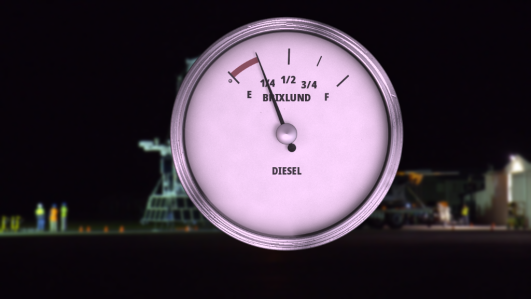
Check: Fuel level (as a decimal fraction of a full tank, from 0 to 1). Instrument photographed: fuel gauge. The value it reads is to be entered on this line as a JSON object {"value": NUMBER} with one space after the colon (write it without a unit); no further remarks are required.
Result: {"value": 0.25}
